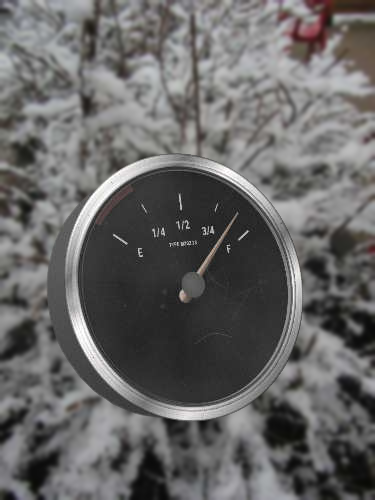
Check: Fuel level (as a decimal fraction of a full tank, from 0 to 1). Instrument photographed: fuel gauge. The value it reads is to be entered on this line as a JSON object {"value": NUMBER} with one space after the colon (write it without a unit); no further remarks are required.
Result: {"value": 0.875}
